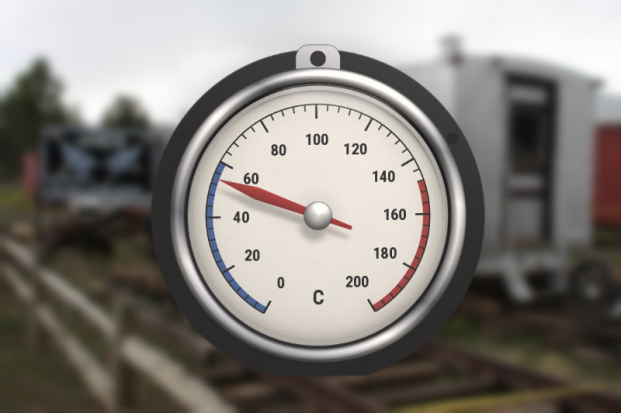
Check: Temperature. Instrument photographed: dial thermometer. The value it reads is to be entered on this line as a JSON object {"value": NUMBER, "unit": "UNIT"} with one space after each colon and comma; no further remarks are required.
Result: {"value": 54, "unit": "°C"}
